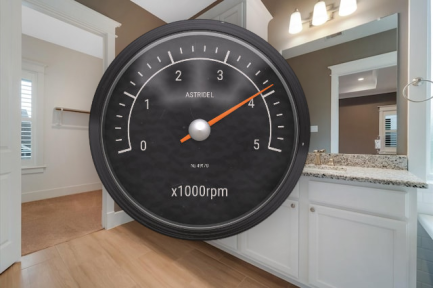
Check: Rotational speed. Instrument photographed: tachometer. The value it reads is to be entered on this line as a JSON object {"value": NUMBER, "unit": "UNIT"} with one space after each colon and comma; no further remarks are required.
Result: {"value": 3900, "unit": "rpm"}
